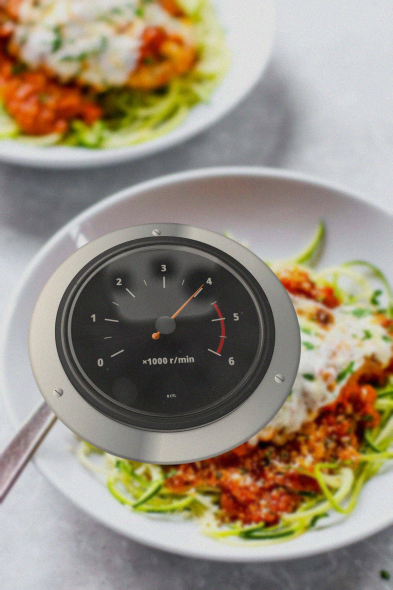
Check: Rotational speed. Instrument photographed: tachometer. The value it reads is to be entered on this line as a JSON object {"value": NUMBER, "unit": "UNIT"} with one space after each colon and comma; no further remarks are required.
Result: {"value": 4000, "unit": "rpm"}
